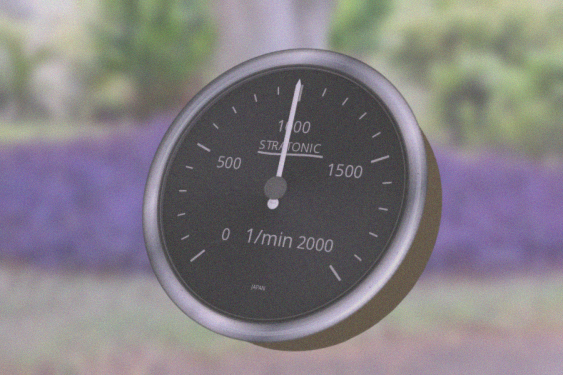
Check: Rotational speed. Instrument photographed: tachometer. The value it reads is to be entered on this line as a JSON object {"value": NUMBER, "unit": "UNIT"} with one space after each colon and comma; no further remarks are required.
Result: {"value": 1000, "unit": "rpm"}
